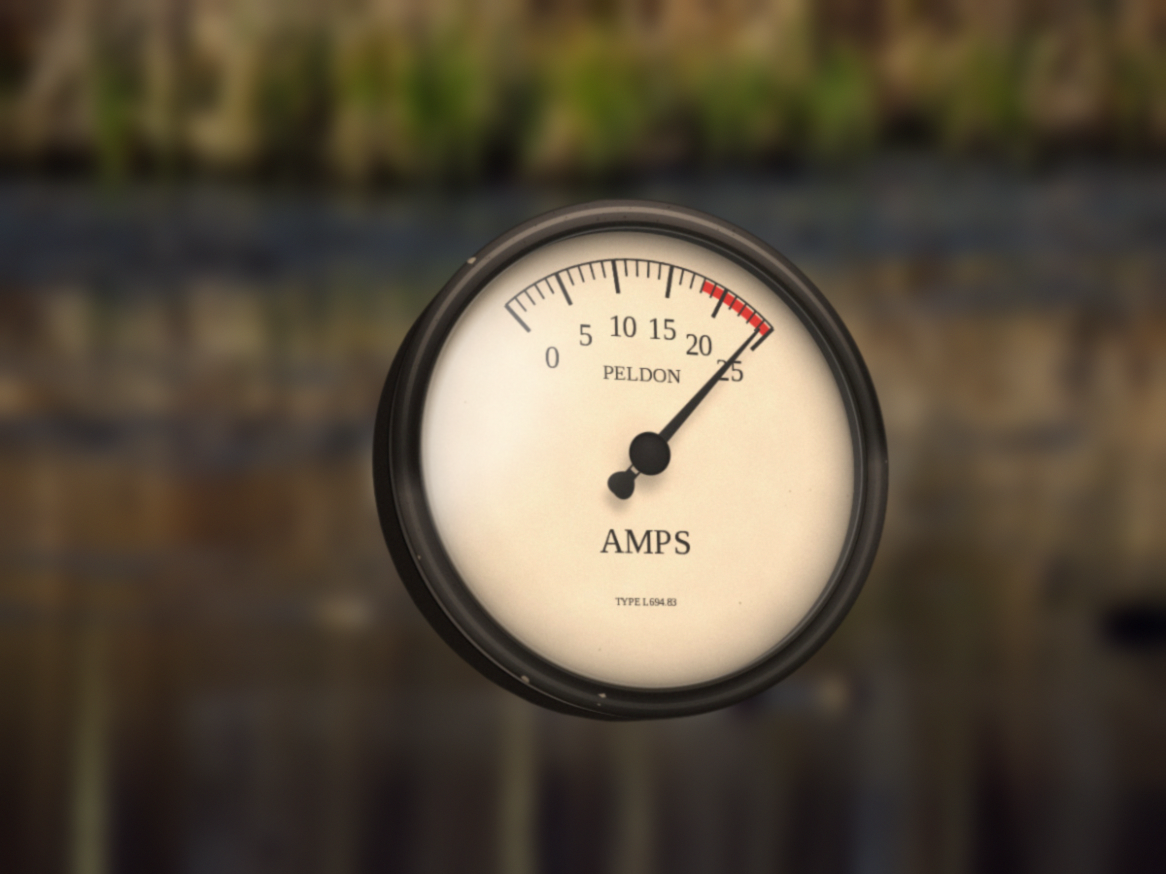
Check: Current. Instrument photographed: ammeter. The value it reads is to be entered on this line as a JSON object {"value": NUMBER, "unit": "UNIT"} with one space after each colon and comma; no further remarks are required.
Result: {"value": 24, "unit": "A"}
